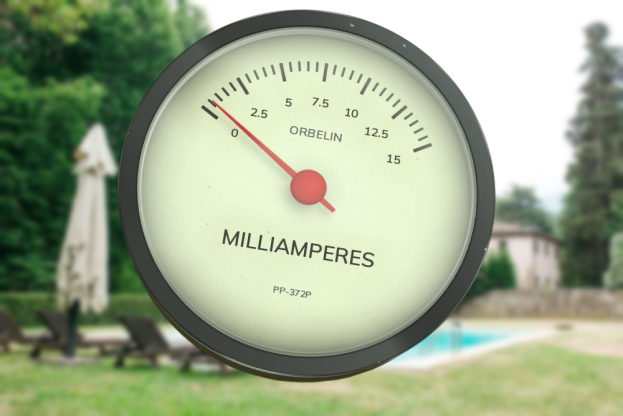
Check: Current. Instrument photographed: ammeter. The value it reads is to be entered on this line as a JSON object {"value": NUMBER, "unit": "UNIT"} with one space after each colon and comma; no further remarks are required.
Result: {"value": 0.5, "unit": "mA"}
